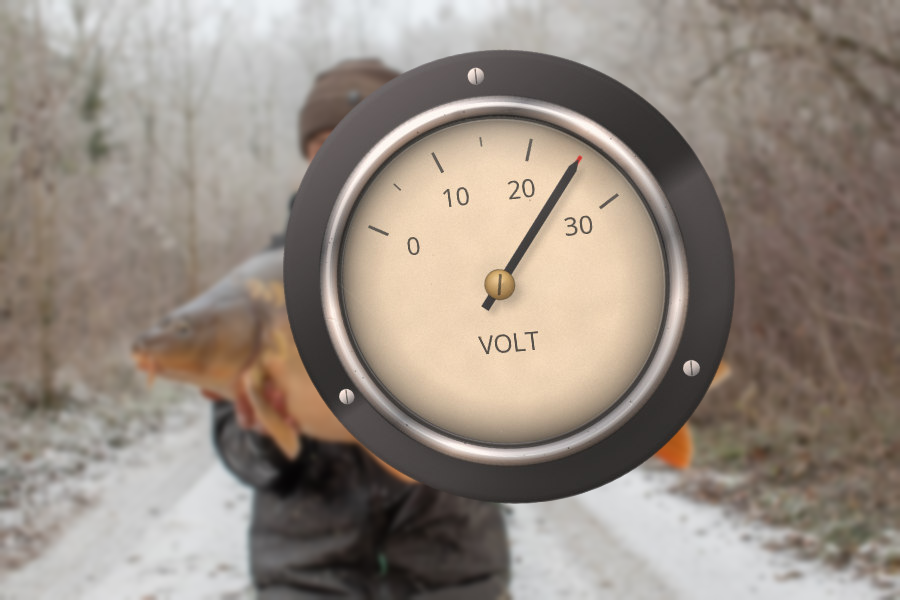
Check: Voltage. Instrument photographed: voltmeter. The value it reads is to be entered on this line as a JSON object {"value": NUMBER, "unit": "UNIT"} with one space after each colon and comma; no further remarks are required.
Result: {"value": 25, "unit": "V"}
